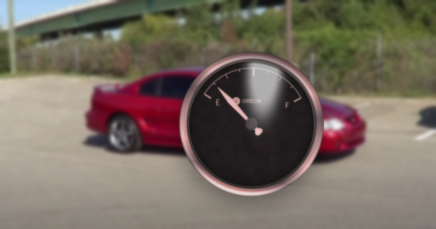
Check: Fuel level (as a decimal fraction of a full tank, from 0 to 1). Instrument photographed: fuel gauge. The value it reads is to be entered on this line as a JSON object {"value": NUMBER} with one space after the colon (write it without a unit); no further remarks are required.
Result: {"value": 0.125}
